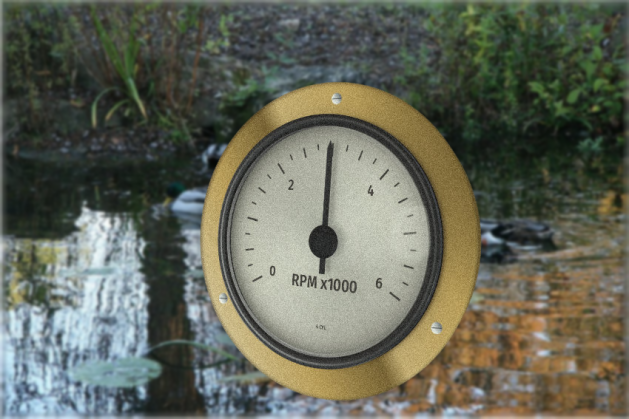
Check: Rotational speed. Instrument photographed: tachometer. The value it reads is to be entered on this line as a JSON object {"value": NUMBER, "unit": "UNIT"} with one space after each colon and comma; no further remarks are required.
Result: {"value": 3000, "unit": "rpm"}
